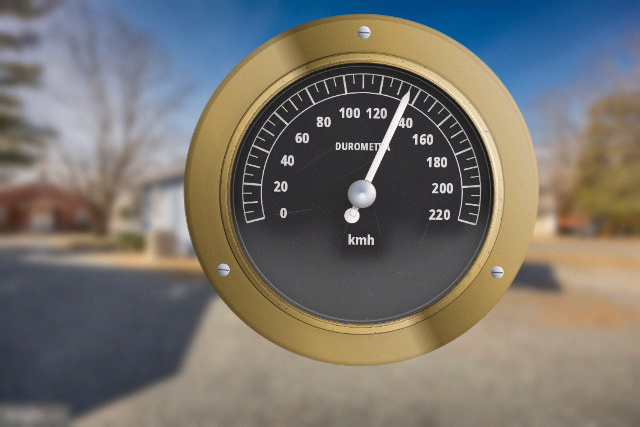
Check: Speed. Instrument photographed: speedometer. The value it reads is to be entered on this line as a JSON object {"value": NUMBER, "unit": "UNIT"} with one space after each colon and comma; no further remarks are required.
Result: {"value": 135, "unit": "km/h"}
